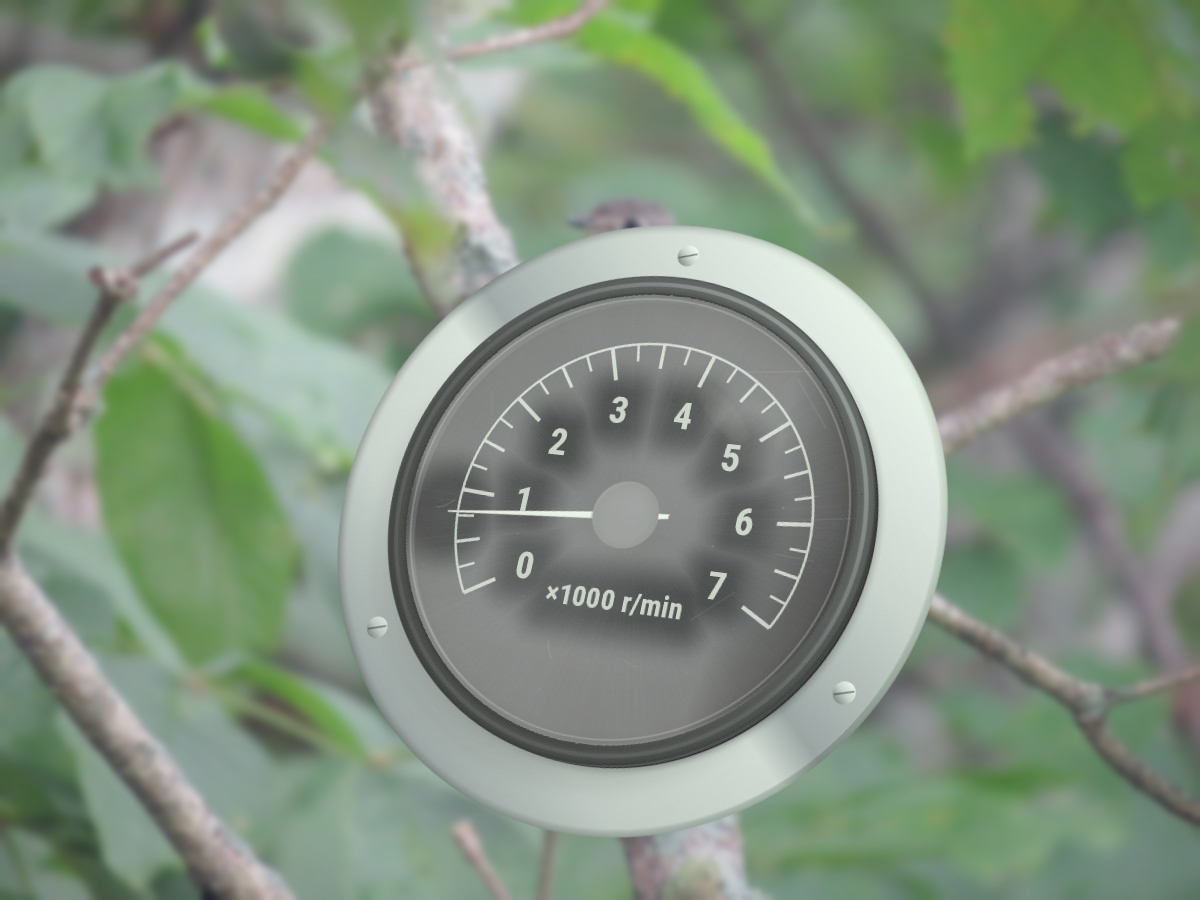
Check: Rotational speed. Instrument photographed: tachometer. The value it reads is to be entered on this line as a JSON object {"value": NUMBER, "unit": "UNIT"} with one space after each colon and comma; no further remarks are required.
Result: {"value": 750, "unit": "rpm"}
